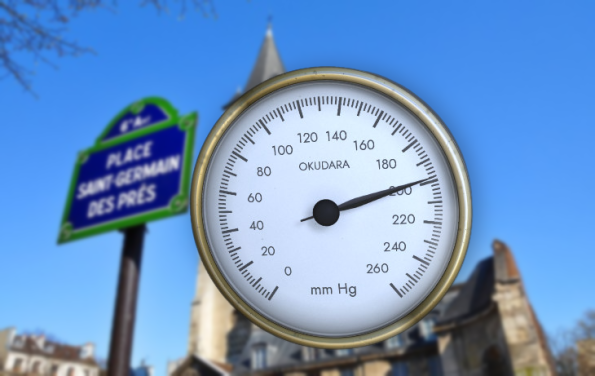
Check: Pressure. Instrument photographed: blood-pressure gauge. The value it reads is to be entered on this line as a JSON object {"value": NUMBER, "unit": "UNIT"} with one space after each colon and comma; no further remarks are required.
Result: {"value": 198, "unit": "mmHg"}
